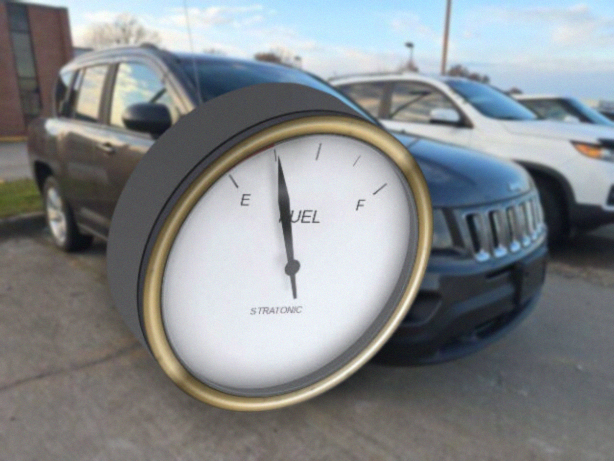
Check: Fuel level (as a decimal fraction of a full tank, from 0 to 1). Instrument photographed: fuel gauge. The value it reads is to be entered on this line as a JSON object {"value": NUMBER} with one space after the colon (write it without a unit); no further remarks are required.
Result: {"value": 0.25}
